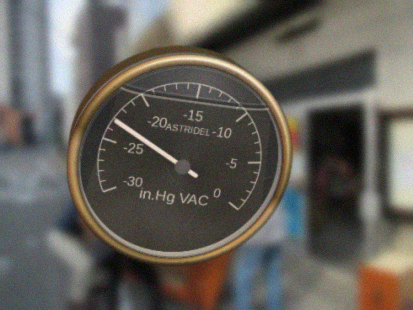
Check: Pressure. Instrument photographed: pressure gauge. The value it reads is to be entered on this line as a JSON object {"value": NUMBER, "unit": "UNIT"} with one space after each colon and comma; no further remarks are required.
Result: {"value": -23, "unit": "inHg"}
